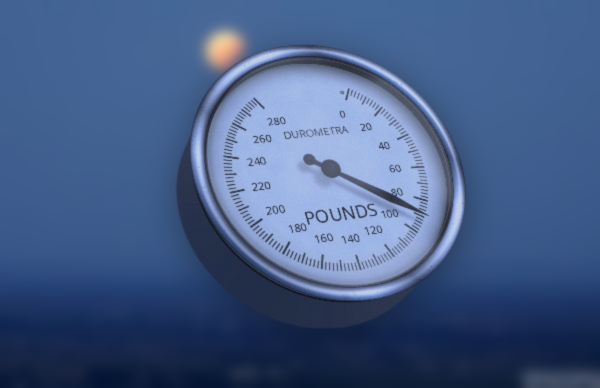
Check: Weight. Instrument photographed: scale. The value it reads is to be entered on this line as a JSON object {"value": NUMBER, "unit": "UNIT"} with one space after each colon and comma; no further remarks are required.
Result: {"value": 90, "unit": "lb"}
